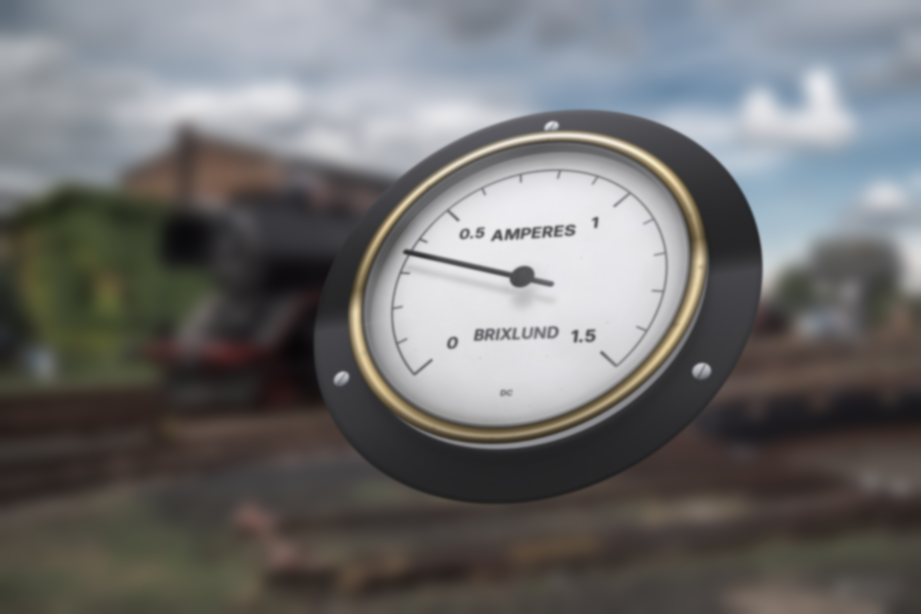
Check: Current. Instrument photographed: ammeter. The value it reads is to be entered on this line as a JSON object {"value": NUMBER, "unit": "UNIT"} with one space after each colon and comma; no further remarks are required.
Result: {"value": 0.35, "unit": "A"}
